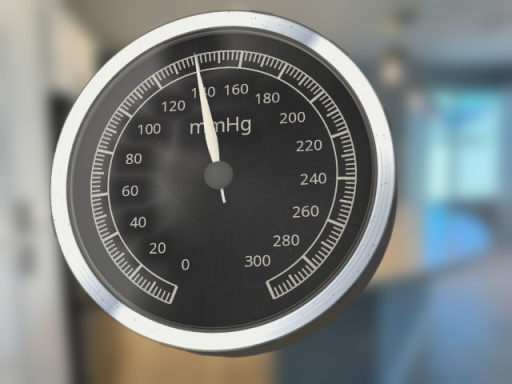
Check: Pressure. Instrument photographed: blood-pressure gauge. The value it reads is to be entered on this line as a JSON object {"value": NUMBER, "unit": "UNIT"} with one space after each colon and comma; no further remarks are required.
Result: {"value": 140, "unit": "mmHg"}
